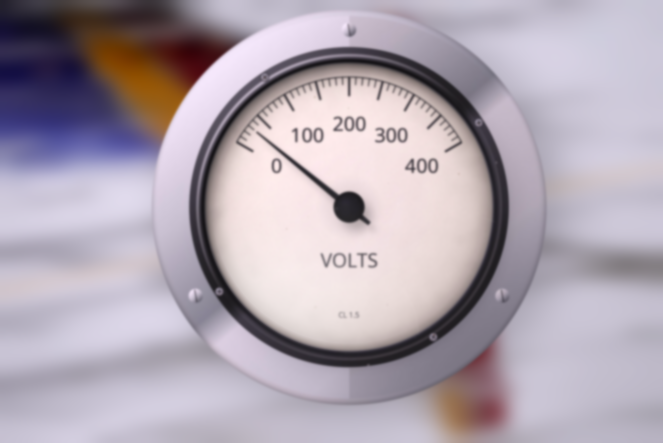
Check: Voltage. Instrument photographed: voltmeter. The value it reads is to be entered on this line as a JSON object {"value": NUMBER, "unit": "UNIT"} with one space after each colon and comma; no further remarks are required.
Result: {"value": 30, "unit": "V"}
